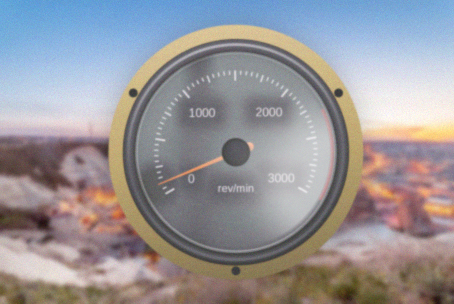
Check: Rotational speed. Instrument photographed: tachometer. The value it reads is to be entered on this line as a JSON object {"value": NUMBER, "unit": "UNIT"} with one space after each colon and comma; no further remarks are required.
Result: {"value": 100, "unit": "rpm"}
